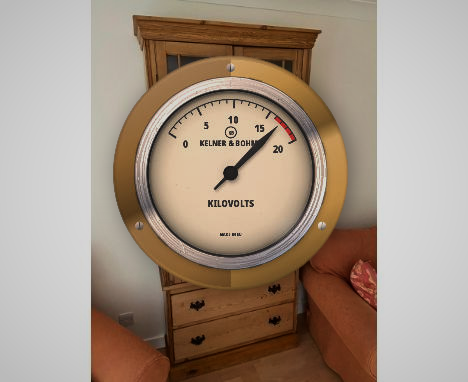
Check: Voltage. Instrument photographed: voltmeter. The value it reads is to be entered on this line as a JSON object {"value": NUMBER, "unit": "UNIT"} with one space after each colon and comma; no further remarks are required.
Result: {"value": 17, "unit": "kV"}
